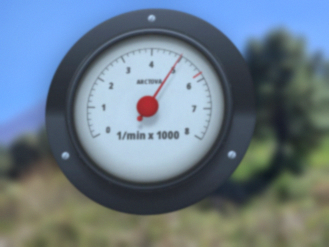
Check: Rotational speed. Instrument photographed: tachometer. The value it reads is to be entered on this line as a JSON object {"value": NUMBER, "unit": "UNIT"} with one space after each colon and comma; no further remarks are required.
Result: {"value": 5000, "unit": "rpm"}
